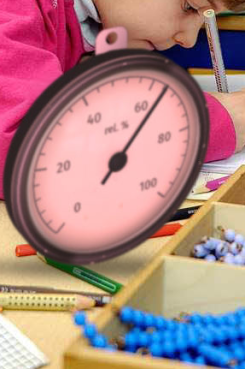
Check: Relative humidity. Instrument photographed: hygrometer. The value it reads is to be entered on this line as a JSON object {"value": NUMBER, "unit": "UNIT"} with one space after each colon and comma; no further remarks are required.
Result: {"value": 64, "unit": "%"}
